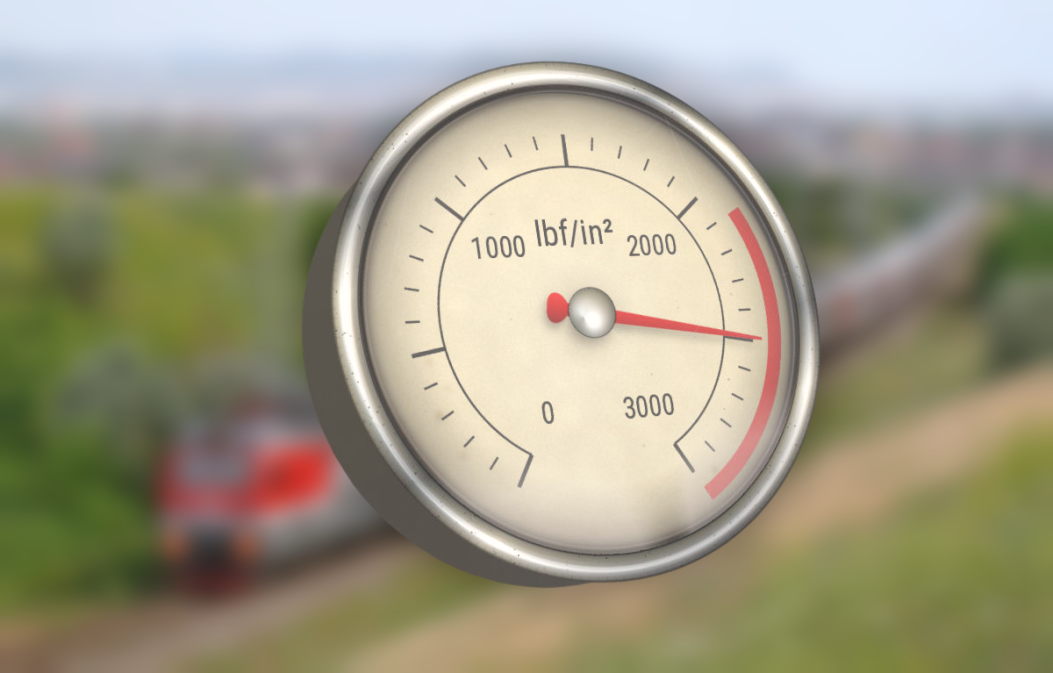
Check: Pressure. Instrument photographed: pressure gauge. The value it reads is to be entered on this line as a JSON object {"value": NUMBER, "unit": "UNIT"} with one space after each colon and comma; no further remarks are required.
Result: {"value": 2500, "unit": "psi"}
